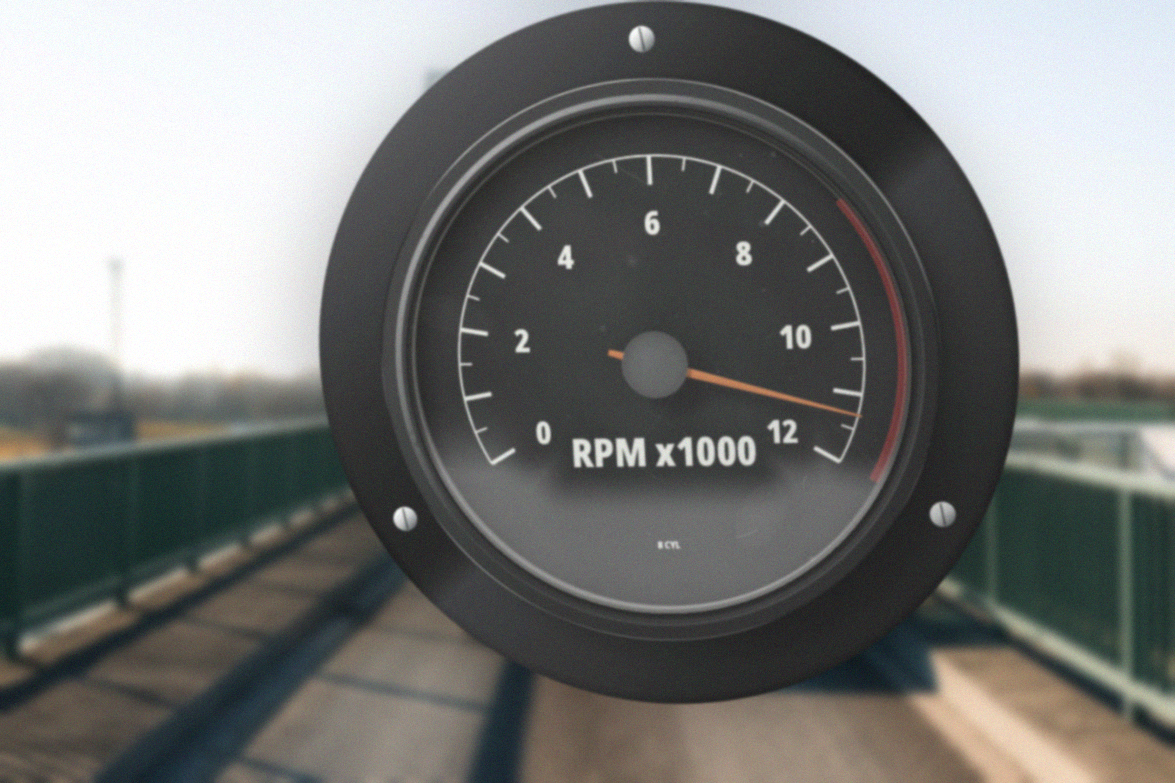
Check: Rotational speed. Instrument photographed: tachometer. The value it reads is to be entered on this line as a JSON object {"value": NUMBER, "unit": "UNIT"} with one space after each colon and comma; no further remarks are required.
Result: {"value": 11250, "unit": "rpm"}
